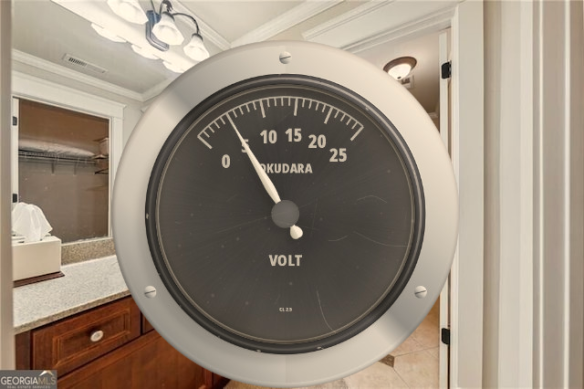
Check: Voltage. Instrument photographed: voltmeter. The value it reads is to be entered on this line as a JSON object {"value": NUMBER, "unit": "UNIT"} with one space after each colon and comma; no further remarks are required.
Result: {"value": 5, "unit": "V"}
